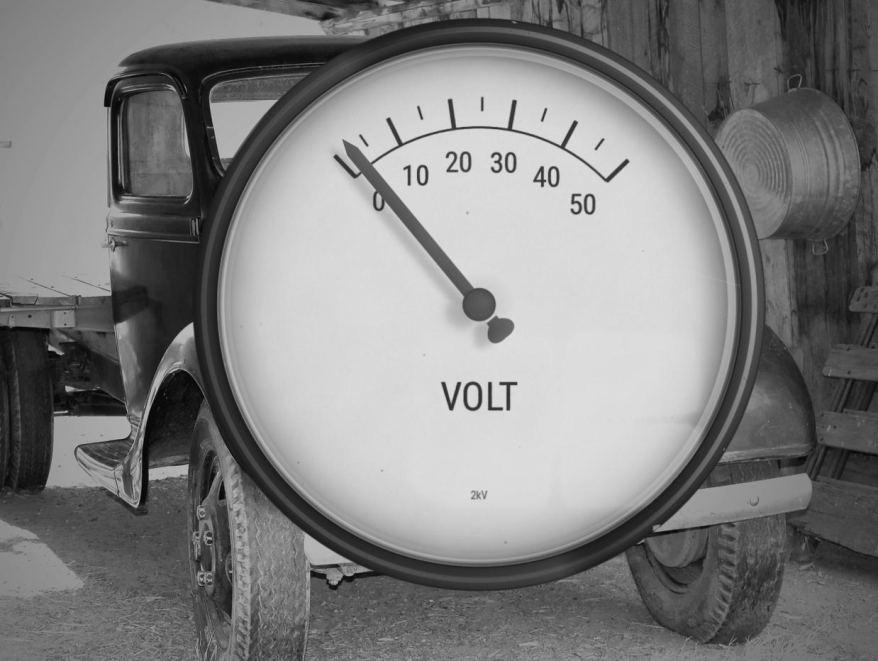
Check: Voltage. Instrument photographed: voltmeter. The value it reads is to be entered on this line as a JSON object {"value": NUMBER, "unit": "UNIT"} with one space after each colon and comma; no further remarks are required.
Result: {"value": 2.5, "unit": "V"}
